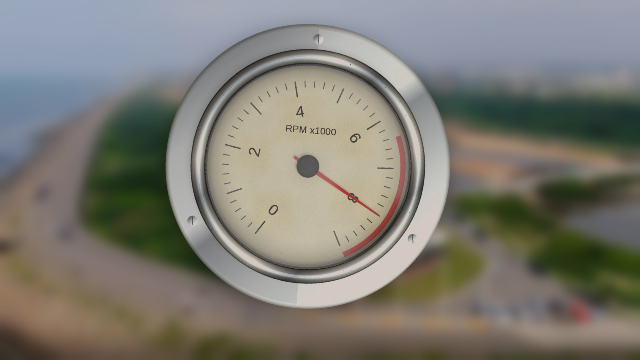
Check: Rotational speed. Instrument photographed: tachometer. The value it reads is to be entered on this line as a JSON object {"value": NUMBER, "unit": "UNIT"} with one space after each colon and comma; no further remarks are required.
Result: {"value": 8000, "unit": "rpm"}
